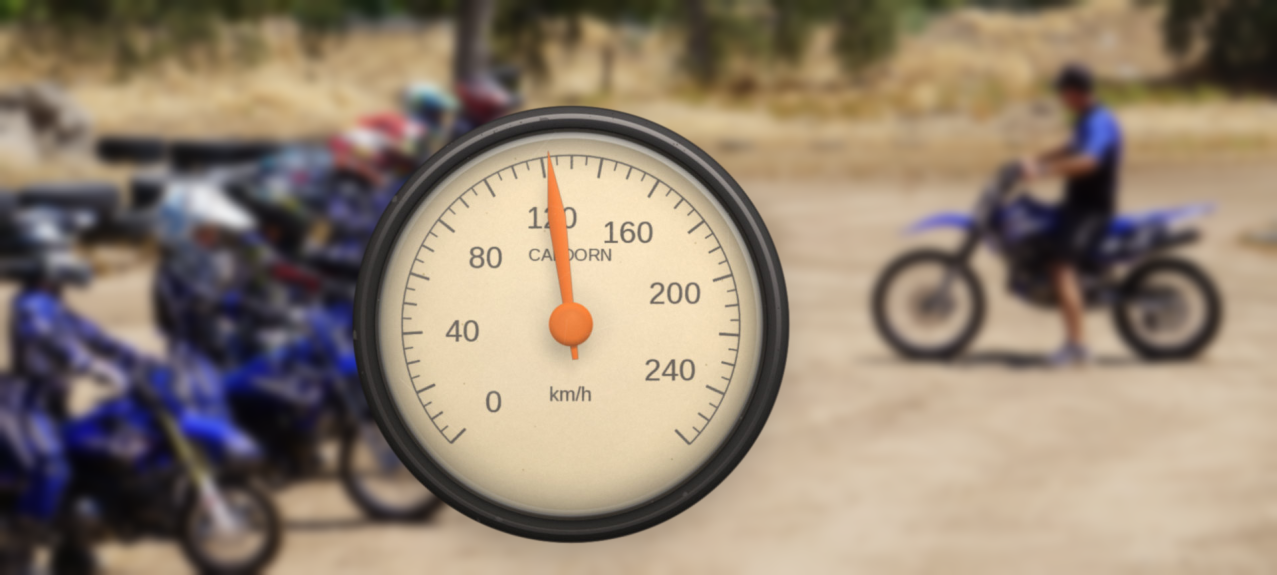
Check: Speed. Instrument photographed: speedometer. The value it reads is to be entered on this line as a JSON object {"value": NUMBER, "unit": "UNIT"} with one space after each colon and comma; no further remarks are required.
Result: {"value": 122.5, "unit": "km/h"}
